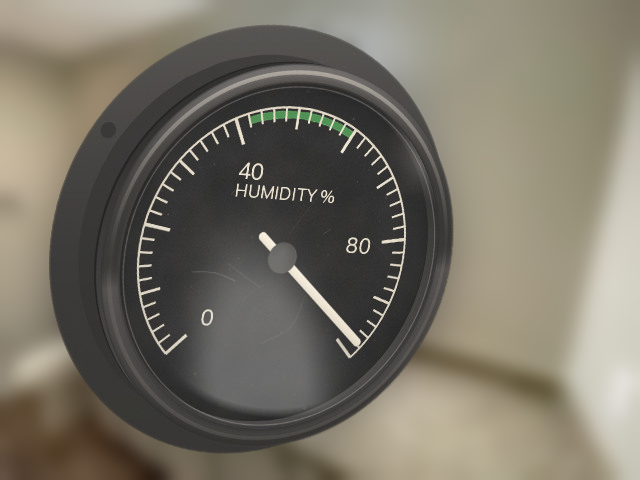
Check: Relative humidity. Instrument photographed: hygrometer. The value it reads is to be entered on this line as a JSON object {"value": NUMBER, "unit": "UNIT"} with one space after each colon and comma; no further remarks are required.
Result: {"value": 98, "unit": "%"}
